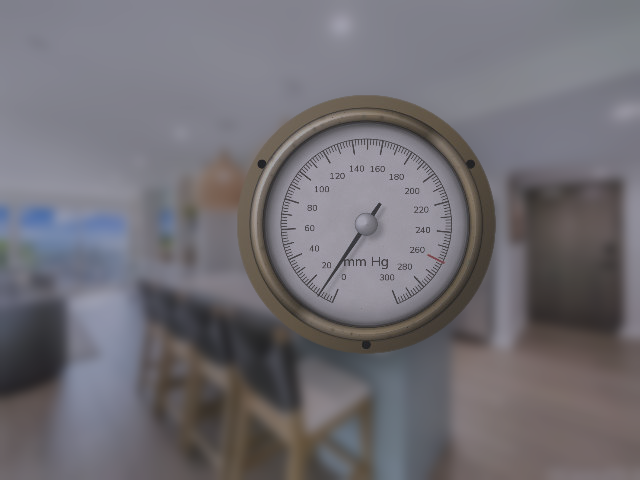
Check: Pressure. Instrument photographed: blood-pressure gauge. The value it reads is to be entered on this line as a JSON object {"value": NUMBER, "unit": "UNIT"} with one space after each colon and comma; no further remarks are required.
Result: {"value": 10, "unit": "mmHg"}
